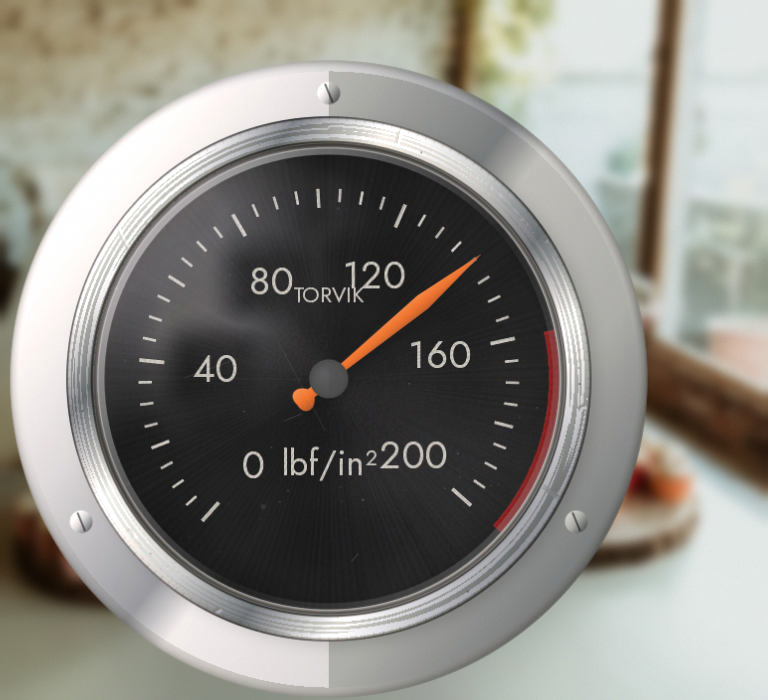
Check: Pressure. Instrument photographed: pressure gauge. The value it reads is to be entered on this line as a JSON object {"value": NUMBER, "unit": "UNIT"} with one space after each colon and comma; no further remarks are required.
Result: {"value": 140, "unit": "psi"}
